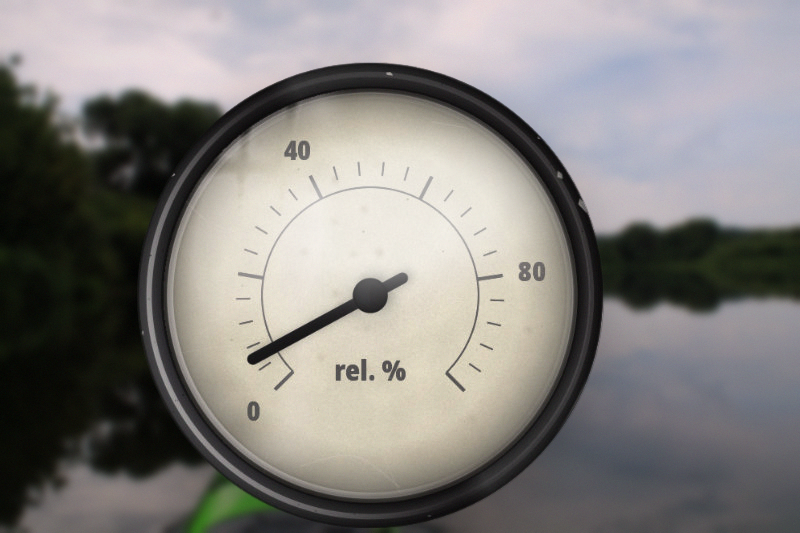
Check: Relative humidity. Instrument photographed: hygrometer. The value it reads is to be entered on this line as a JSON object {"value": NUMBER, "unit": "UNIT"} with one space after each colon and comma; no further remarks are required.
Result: {"value": 6, "unit": "%"}
